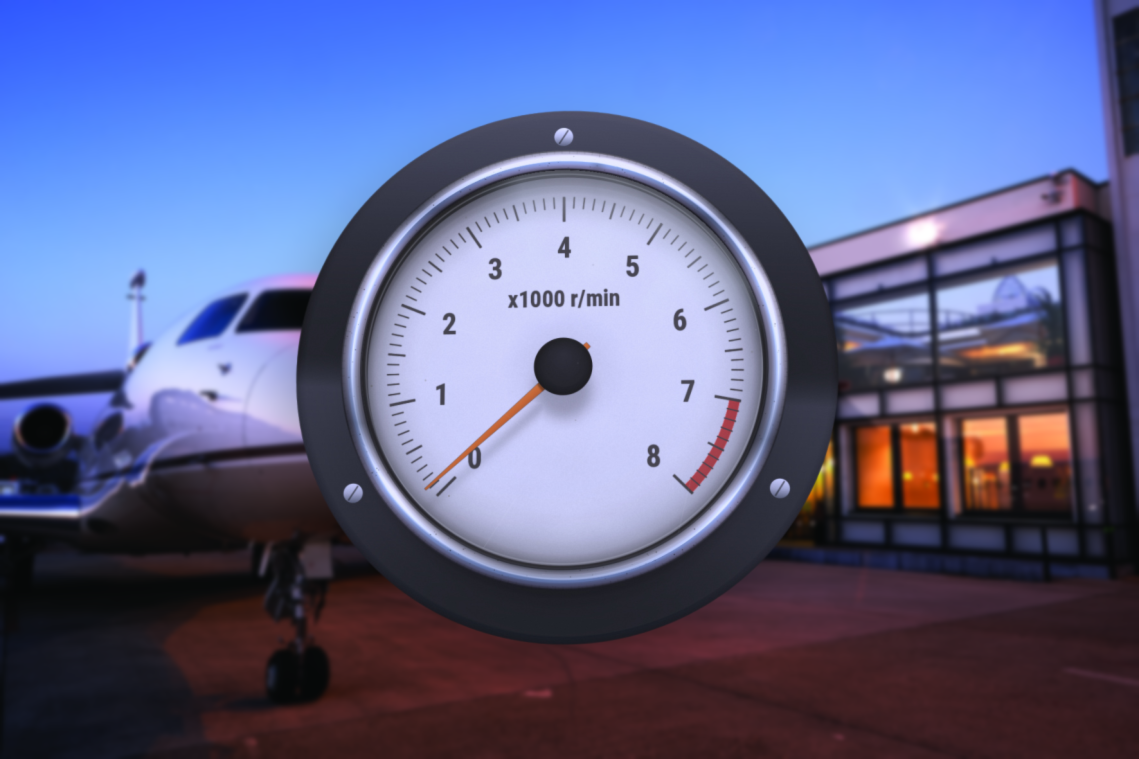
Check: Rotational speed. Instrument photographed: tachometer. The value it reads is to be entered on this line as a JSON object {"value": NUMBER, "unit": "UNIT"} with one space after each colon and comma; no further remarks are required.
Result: {"value": 100, "unit": "rpm"}
